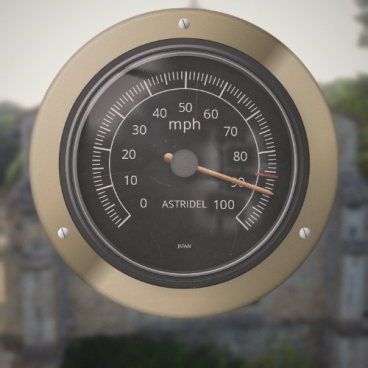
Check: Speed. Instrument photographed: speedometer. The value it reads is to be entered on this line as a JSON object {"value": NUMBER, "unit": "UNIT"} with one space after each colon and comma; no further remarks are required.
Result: {"value": 90, "unit": "mph"}
